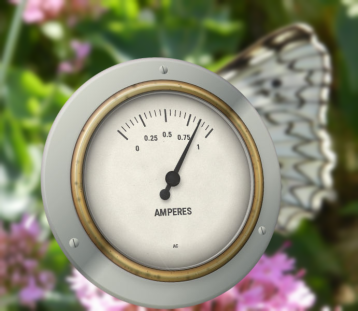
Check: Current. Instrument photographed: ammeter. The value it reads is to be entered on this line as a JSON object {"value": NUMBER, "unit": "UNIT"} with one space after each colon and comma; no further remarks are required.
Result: {"value": 0.85, "unit": "A"}
